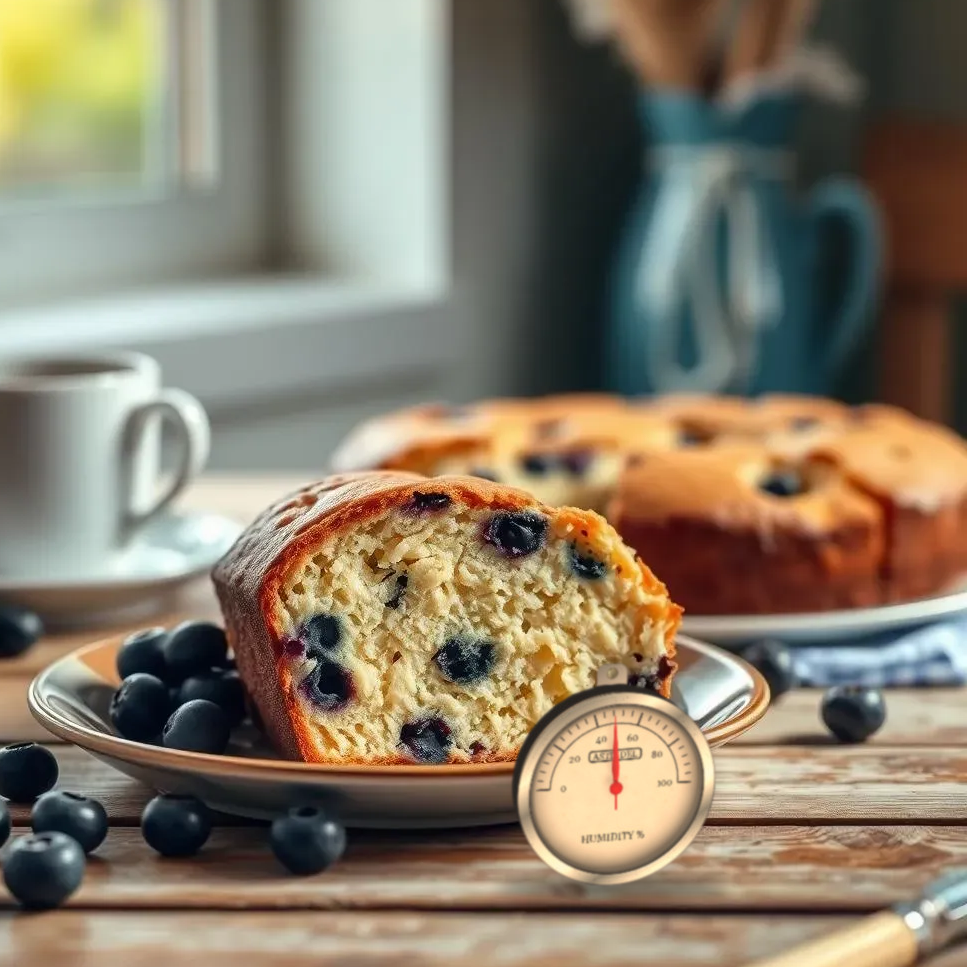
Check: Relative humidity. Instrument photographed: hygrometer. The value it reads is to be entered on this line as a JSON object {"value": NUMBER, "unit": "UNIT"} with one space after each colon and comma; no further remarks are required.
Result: {"value": 48, "unit": "%"}
